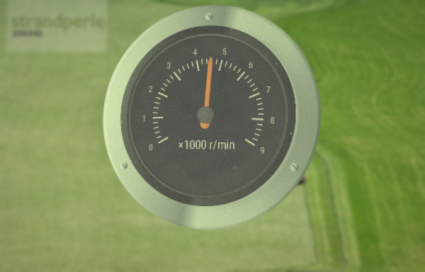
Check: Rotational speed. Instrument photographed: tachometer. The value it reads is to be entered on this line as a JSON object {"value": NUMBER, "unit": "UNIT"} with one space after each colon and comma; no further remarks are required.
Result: {"value": 4600, "unit": "rpm"}
